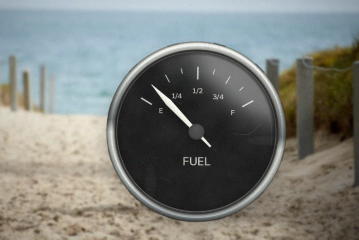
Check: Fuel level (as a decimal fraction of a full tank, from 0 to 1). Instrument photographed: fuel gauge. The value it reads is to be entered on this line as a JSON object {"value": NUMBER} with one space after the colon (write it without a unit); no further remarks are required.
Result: {"value": 0.125}
